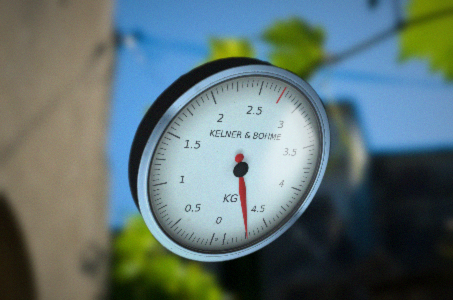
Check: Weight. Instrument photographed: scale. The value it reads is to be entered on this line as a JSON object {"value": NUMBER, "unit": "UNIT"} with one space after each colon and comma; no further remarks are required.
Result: {"value": 4.75, "unit": "kg"}
